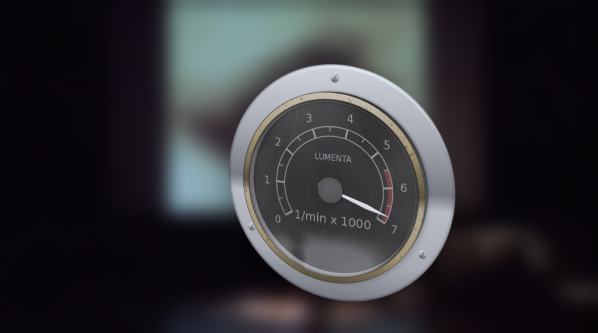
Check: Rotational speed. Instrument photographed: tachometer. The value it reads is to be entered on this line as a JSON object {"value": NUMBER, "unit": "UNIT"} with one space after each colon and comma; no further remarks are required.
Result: {"value": 6750, "unit": "rpm"}
